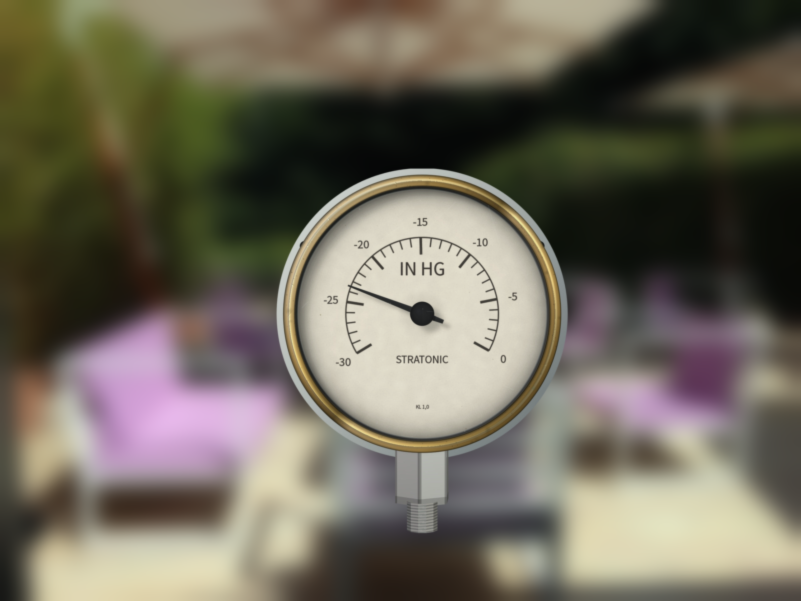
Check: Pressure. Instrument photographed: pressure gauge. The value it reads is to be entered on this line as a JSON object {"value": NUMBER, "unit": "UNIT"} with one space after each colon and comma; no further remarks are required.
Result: {"value": -23.5, "unit": "inHg"}
